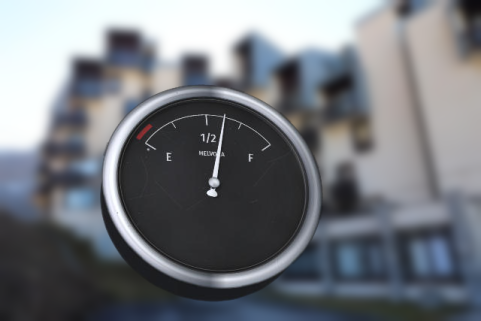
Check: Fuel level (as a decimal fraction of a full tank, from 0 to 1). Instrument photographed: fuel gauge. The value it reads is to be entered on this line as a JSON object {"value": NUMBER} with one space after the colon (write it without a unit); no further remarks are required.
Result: {"value": 0.625}
